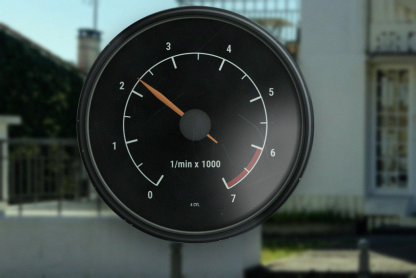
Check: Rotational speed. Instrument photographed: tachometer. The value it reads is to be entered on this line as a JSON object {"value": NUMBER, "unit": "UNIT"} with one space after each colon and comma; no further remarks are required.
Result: {"value": 2250, "unit": "rpm"}
